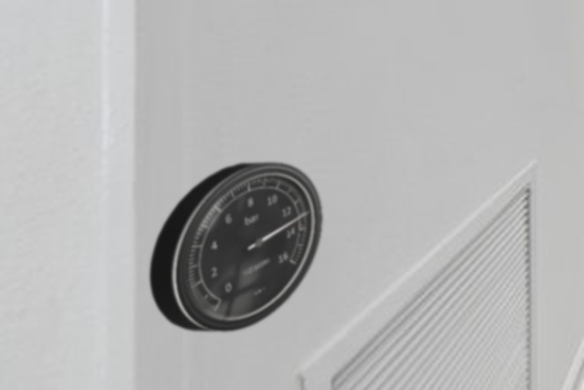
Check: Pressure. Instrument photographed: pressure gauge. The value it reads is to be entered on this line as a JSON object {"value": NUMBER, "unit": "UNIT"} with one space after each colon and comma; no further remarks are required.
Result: {"value": 13, "unit": "bar"}
